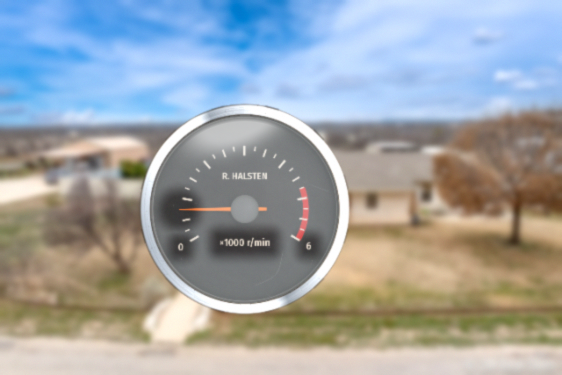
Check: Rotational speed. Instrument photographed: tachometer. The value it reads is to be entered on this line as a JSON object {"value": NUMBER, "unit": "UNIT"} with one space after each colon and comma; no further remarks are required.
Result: {"value": 750, "unit": "rpm"}
